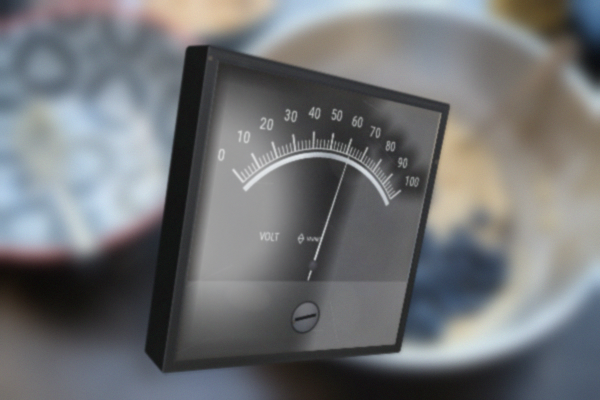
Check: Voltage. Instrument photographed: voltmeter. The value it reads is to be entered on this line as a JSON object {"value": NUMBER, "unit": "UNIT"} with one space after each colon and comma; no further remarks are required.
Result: {"value": 60, "unit": "V"}
